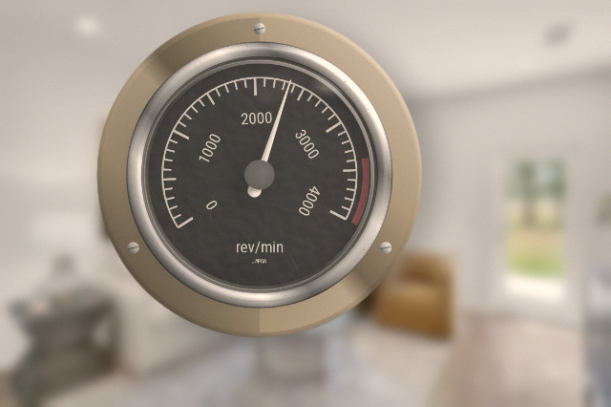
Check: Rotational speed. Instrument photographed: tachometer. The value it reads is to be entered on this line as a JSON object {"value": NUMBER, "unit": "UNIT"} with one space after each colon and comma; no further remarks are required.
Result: {"value": 2350, "unit": "rpm"}
